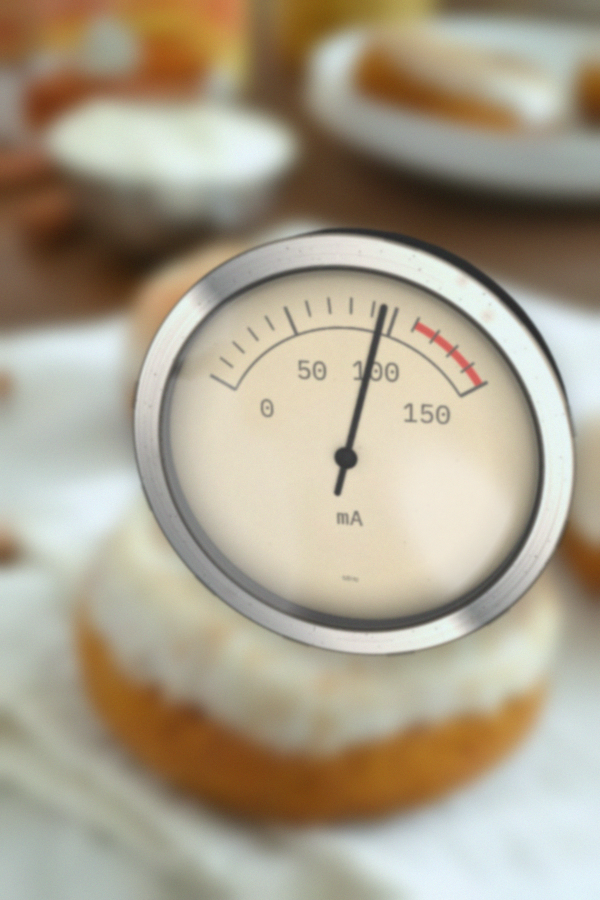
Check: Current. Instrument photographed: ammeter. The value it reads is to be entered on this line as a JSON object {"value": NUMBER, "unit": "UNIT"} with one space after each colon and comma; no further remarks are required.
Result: {"value": 95, "unit": "mA"}
